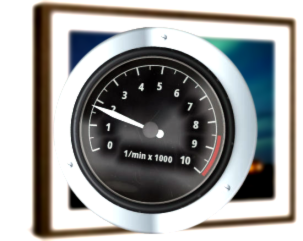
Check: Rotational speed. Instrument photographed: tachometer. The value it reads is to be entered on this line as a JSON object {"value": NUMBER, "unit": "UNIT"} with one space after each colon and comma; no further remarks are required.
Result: {"value": 1750, "unit": "rpm"}
